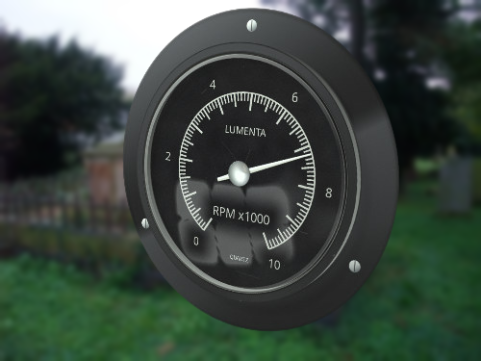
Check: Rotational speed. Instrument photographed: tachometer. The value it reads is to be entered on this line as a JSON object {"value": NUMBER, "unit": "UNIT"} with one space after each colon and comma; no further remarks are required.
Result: {"value": 7200, "unit": "rpm"}
